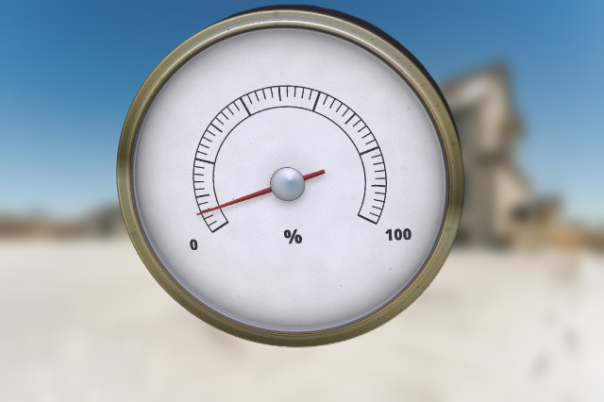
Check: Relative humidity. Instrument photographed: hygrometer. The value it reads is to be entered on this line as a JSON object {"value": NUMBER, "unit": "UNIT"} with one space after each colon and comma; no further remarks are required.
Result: {"value": 6, "unit": "%"}
